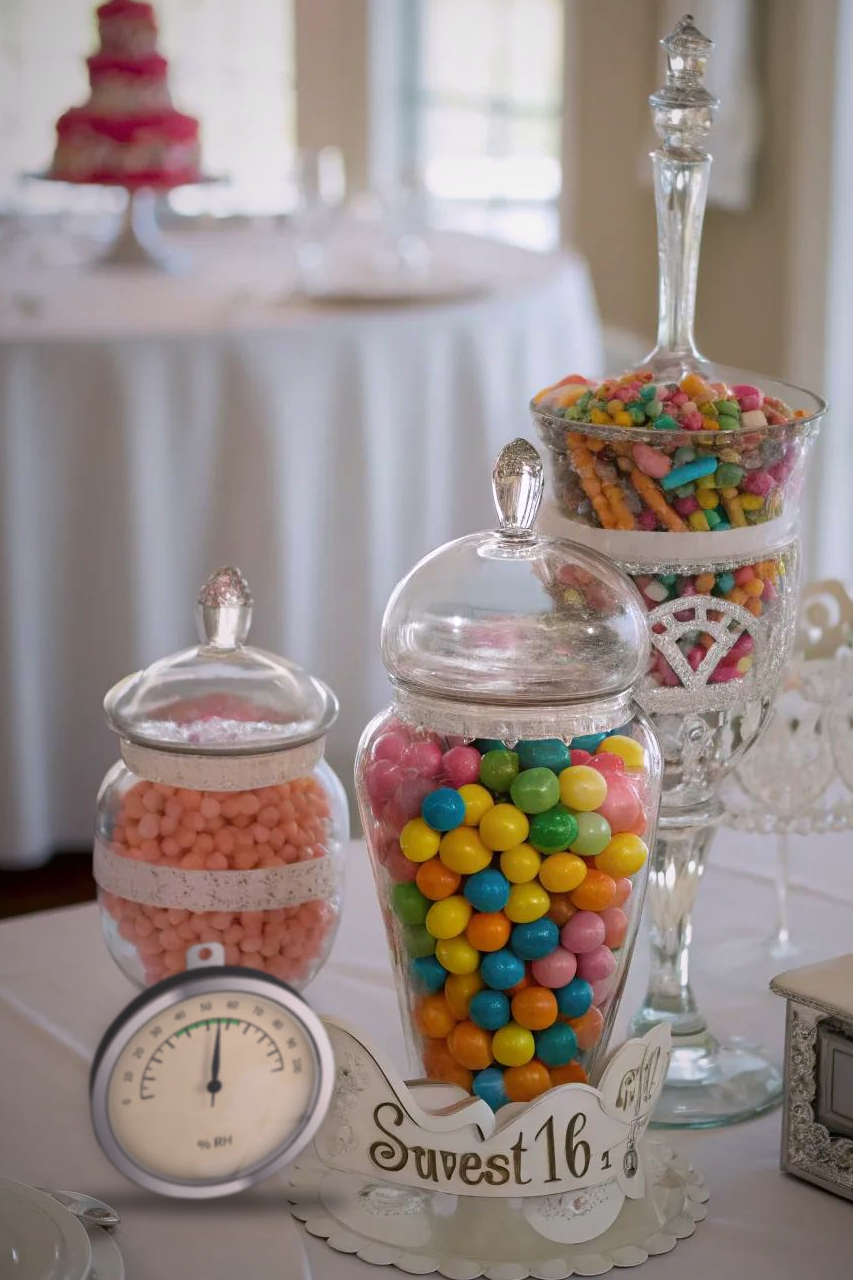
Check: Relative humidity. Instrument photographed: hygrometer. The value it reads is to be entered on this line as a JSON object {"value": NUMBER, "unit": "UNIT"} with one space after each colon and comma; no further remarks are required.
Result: {"value": 55, "unit": "%"}
